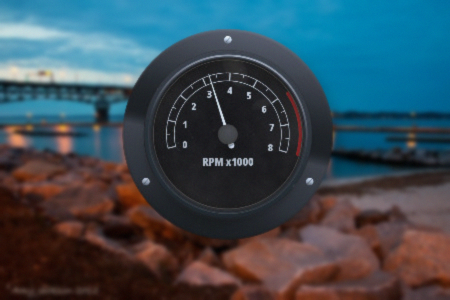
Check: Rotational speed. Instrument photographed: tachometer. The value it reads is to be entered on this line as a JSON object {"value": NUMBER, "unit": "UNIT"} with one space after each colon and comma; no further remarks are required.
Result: {"value": 3250, "unit": "rpm"}
